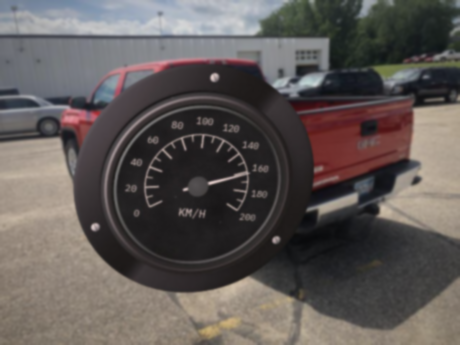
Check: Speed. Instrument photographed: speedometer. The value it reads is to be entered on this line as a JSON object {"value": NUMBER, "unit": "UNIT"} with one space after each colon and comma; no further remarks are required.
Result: {"value": 160, "unit": "km/h"}
